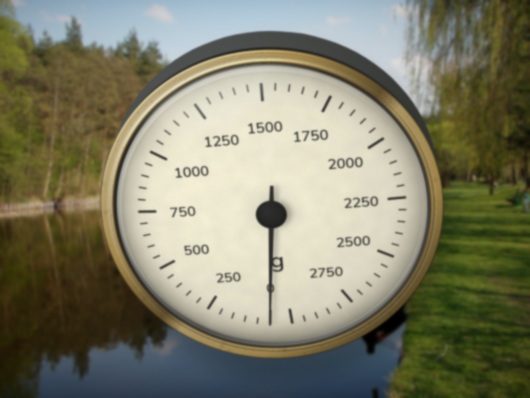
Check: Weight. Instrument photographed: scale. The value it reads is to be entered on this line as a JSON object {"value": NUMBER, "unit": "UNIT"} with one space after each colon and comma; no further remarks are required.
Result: {"value": 0, "unit": "g"}
